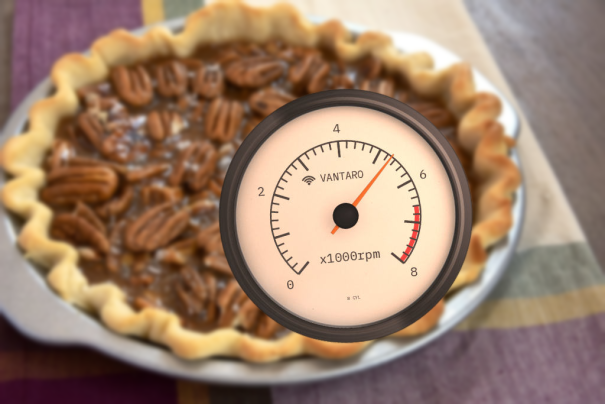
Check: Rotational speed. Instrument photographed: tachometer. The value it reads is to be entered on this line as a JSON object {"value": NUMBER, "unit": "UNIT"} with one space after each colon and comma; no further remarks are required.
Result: {"value": 5300, "unit": "rpm"}
